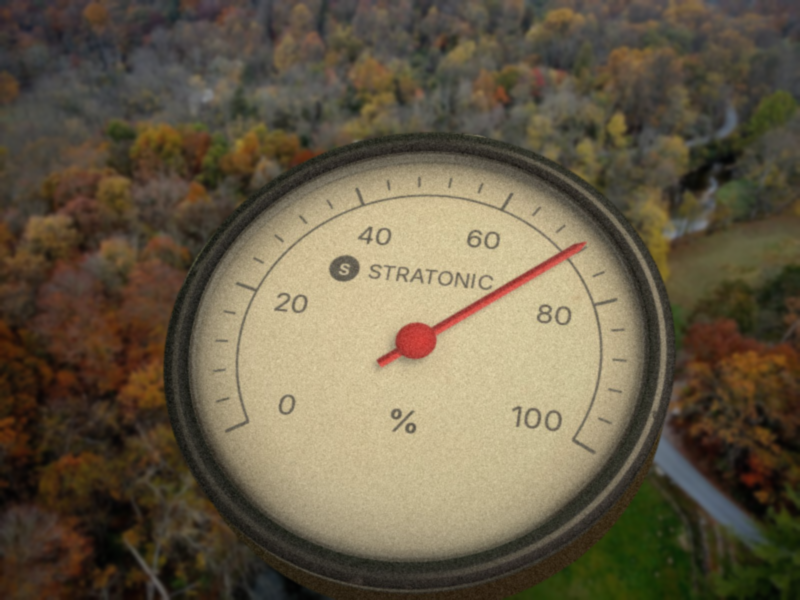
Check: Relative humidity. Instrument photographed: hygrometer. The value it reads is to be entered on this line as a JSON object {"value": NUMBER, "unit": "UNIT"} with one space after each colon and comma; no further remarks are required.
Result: {"value": 72, "unit": "%"}
